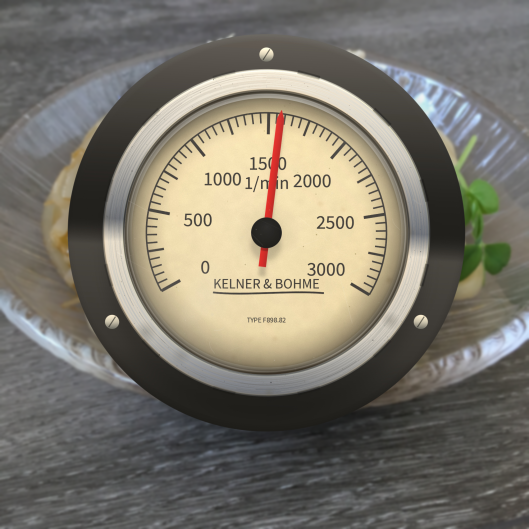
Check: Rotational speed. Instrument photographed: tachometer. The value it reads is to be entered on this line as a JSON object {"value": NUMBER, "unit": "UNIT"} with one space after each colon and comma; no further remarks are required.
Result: {"value": 1575, "unit": "rpm"}
